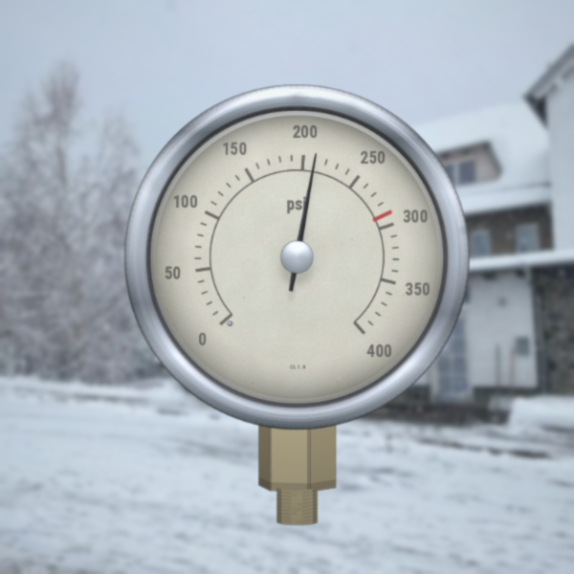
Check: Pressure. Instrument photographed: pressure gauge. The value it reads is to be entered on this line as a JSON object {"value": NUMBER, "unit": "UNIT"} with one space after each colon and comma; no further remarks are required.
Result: {"value": 210, "unit": "psi"}
